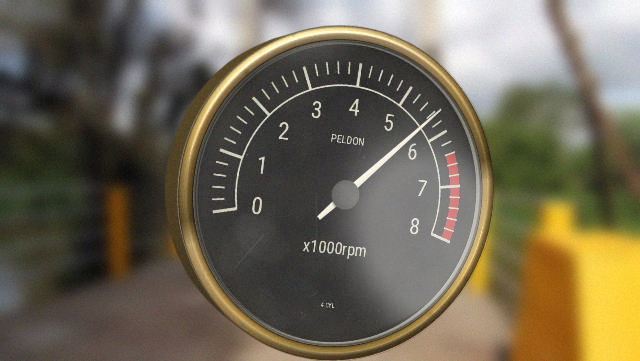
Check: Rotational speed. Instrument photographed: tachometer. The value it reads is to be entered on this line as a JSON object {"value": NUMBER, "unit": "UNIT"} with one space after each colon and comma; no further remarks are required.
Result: {"value": 5600, "unit": "rpm"}
